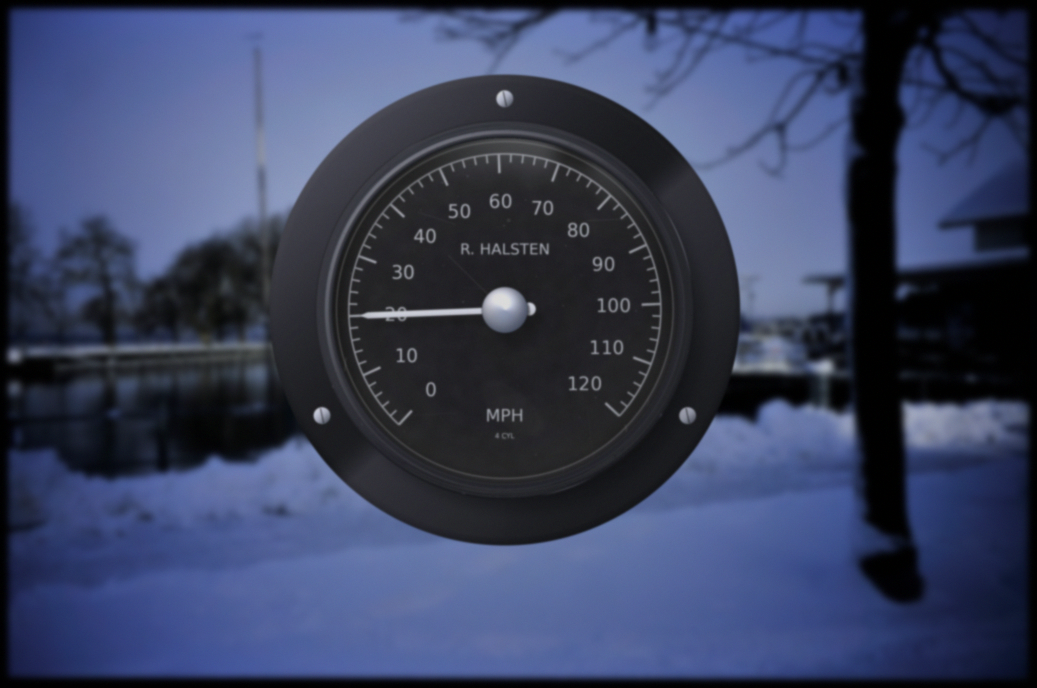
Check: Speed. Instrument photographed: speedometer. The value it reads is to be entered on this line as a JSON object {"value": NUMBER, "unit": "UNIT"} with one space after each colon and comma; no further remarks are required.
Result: {"value": 20, "unit": "mph"}
